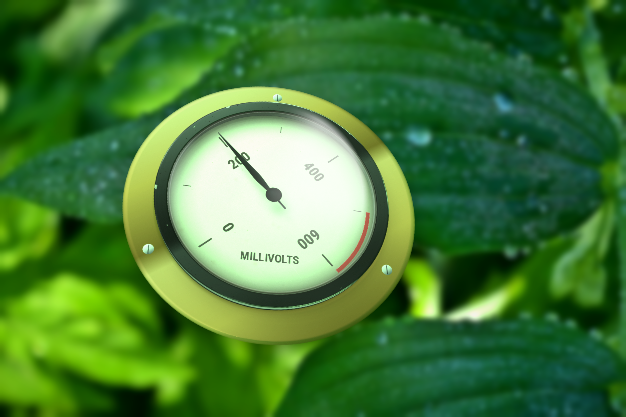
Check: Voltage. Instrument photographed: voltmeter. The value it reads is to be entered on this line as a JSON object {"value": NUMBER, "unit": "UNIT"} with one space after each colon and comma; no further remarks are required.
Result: {"value": 200, "unit": "mV"}
